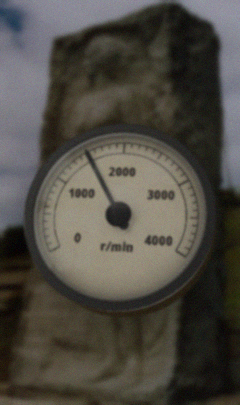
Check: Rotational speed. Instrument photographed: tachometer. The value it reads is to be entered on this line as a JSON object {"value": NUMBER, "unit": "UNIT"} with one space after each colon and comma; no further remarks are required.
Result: {"value": 1500, "unit": "rpm"}
